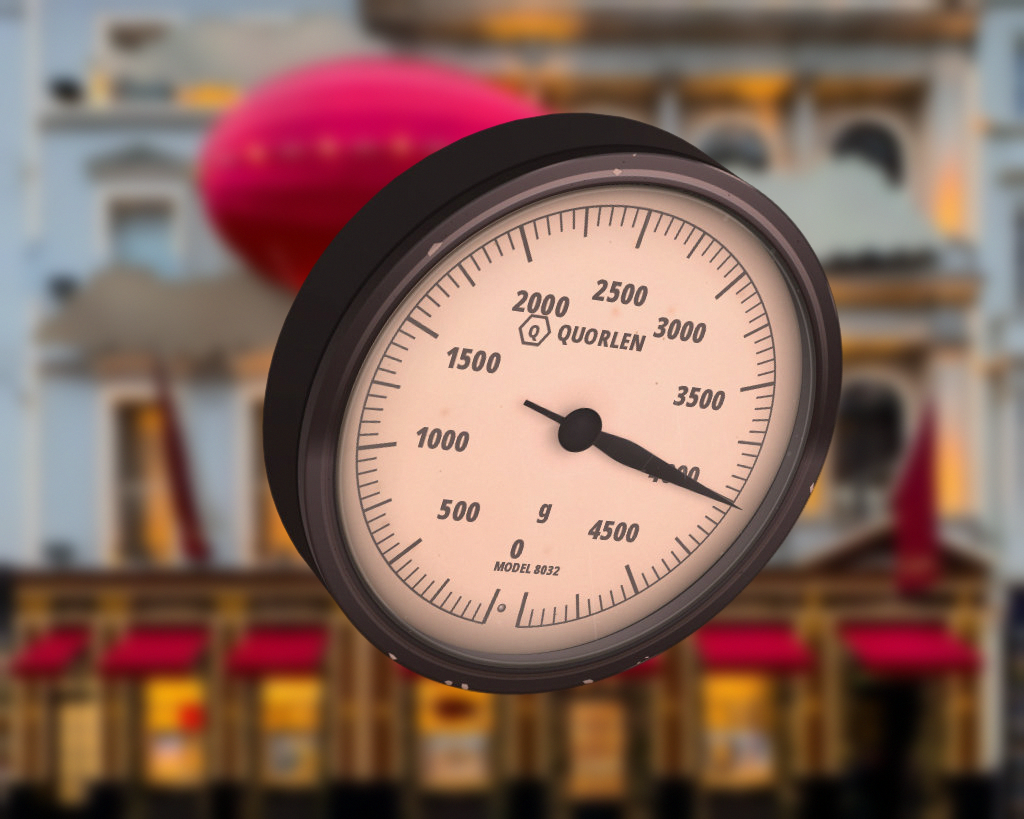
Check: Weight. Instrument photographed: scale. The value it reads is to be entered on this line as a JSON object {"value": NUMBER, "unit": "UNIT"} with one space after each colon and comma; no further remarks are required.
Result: {"value": 4000, "unit": "g"}
